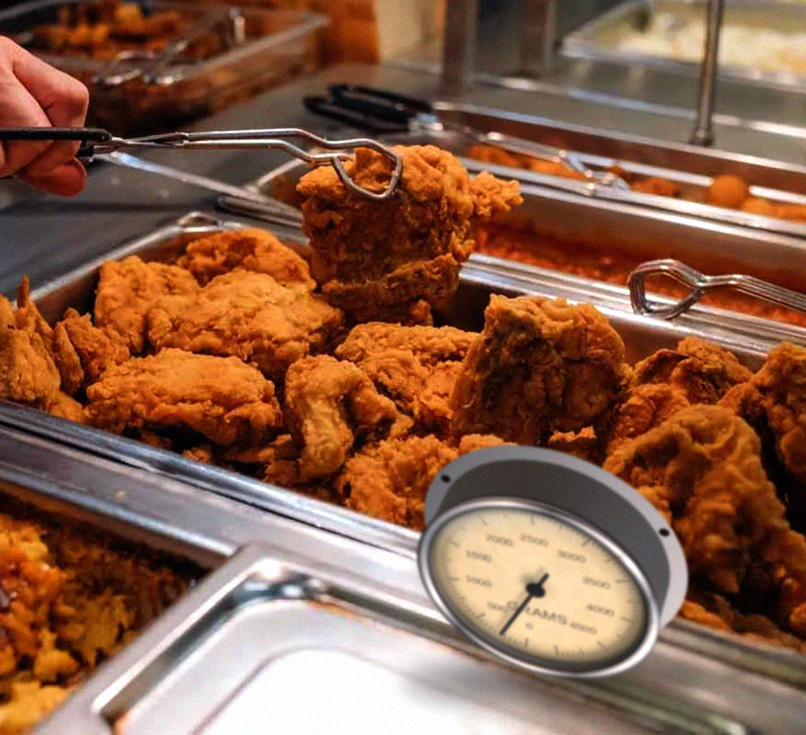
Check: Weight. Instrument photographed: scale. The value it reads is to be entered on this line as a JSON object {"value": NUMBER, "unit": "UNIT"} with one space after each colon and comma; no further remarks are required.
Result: {"value": 250, "unit": "g"}
